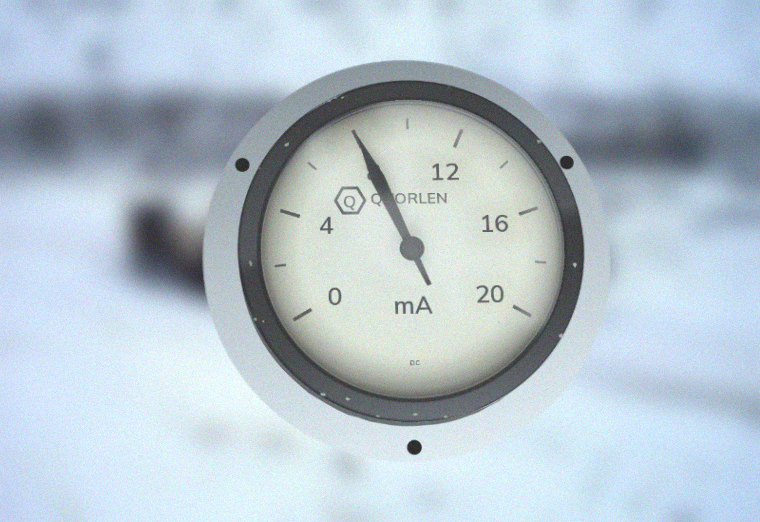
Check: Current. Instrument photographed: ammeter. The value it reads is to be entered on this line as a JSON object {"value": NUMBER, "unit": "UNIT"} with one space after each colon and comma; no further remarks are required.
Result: {"value": 8, "unit": "mA"}
